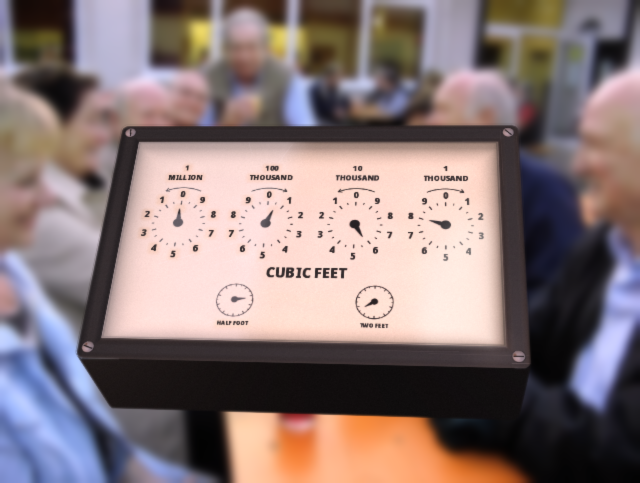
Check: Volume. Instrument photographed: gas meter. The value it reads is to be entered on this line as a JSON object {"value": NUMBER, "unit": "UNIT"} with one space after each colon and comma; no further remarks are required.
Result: {"value": 5800, "unit": "ft³"}
